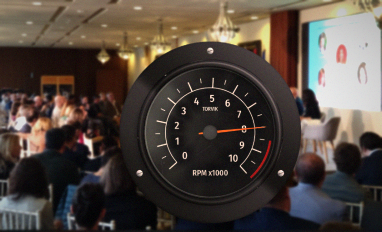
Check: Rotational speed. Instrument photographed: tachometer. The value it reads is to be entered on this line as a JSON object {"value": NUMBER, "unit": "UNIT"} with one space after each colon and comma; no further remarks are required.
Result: {"value": 8000, "unit": "rpm"}
